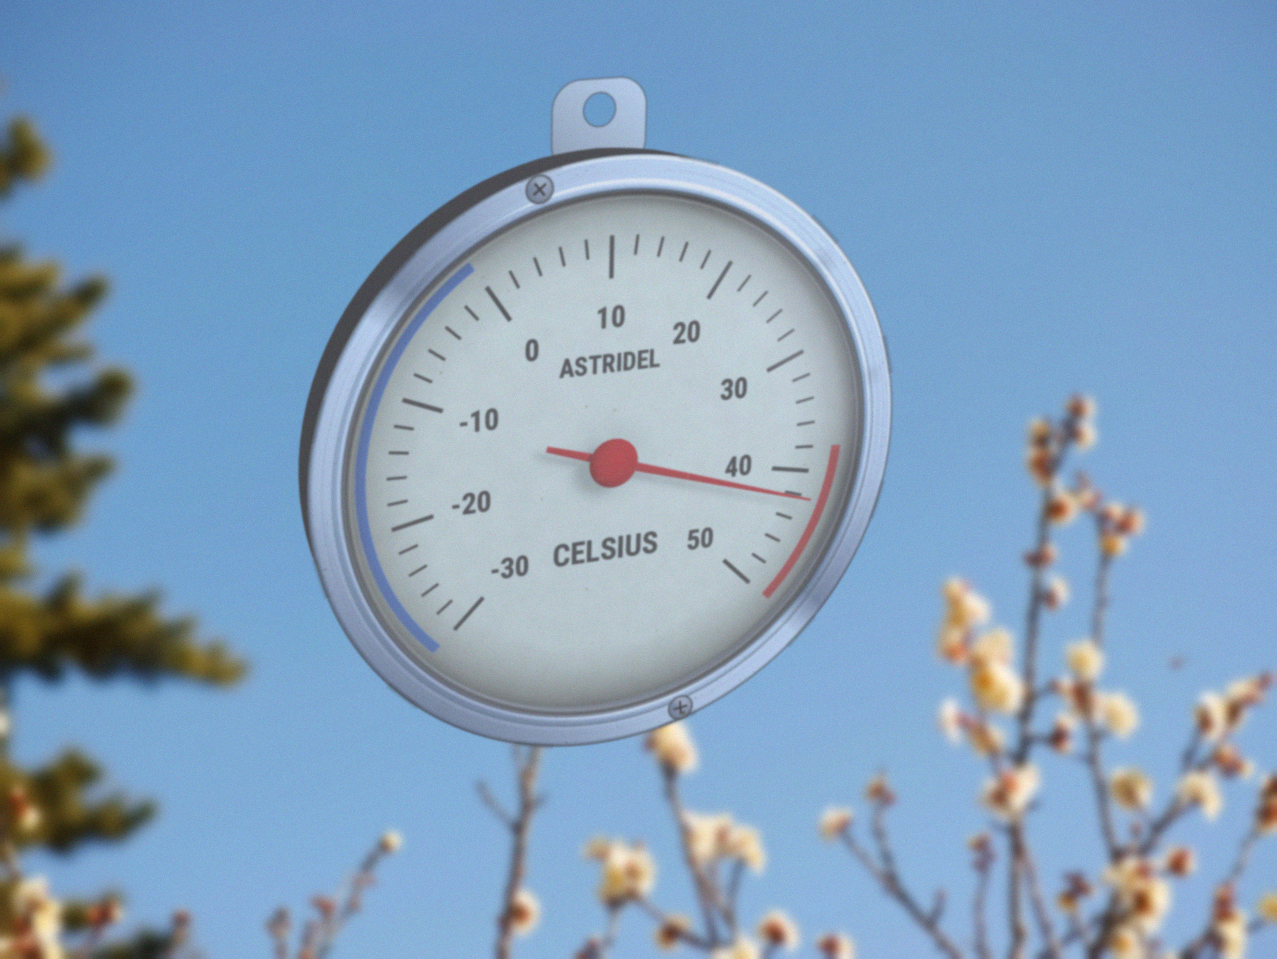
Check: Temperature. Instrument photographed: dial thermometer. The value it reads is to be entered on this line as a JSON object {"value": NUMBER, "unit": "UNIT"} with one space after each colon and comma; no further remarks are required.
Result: {"value": 42, "unit": "°C"}
